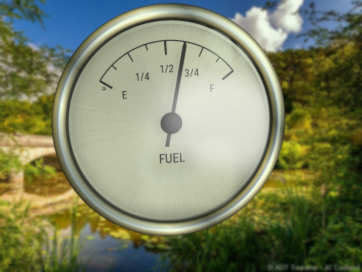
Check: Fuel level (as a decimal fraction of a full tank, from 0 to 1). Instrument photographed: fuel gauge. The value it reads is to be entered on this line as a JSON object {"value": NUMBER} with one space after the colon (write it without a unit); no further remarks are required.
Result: {"value": 0.625}
